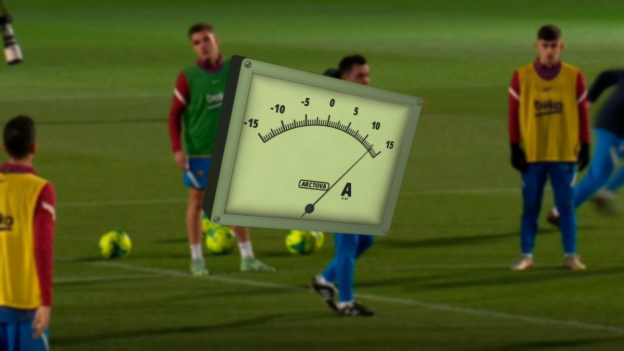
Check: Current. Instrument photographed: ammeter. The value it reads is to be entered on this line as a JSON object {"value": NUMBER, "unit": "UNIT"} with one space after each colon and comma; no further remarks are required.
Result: {"value": 12.5, "unit": "A"}
